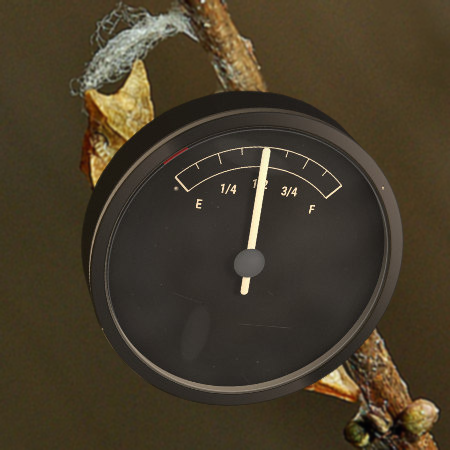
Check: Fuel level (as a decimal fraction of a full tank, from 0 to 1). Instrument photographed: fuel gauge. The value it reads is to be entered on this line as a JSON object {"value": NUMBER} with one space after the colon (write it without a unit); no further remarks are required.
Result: {"value": 0.5}
